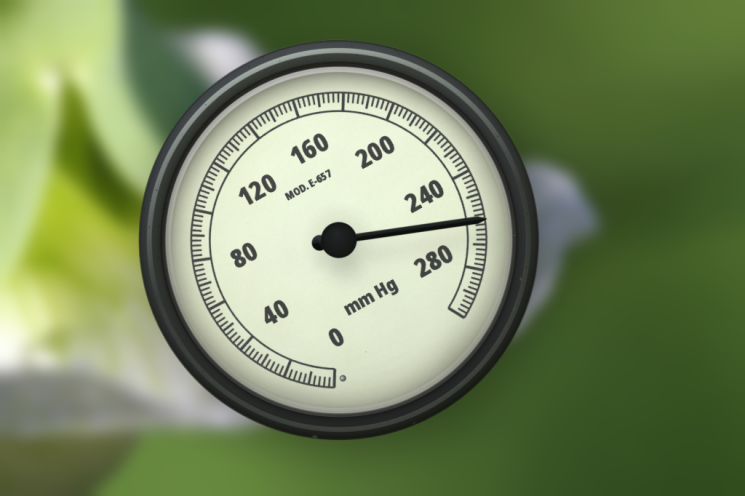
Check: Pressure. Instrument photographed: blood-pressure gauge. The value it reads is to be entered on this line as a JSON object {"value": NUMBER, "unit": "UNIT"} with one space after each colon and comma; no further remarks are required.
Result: {"value": 260, "unit": "mmHg"}
